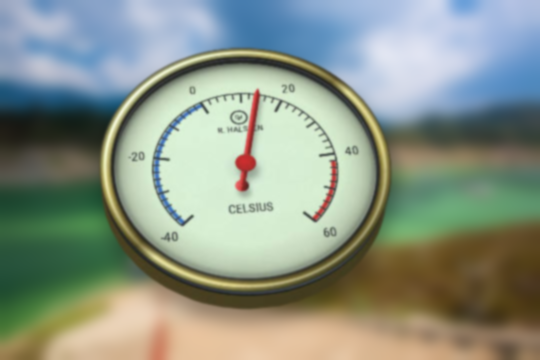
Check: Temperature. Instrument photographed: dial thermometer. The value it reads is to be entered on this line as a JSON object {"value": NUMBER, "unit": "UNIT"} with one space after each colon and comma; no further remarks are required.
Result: {"value": 14, "unit": "°C"}
